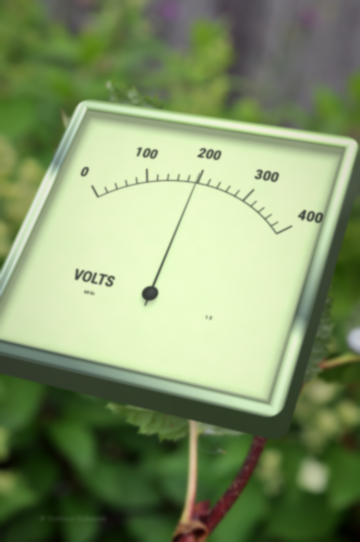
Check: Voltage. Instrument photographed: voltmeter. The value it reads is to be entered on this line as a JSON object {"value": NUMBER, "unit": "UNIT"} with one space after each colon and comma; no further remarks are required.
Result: {"value": 200, "unit": "V"}
